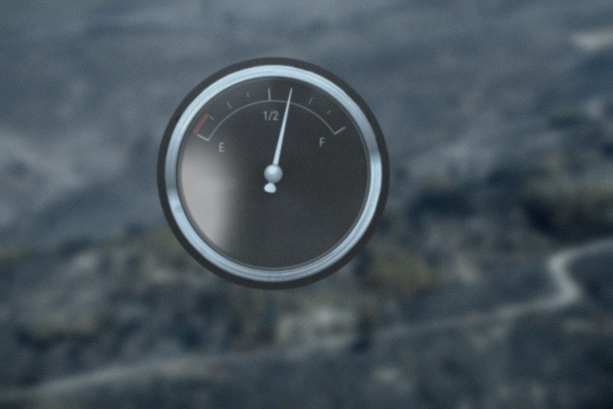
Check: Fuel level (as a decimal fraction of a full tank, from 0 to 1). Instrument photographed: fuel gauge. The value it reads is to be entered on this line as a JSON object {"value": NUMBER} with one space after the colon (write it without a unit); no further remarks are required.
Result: {"value": 0.625}
